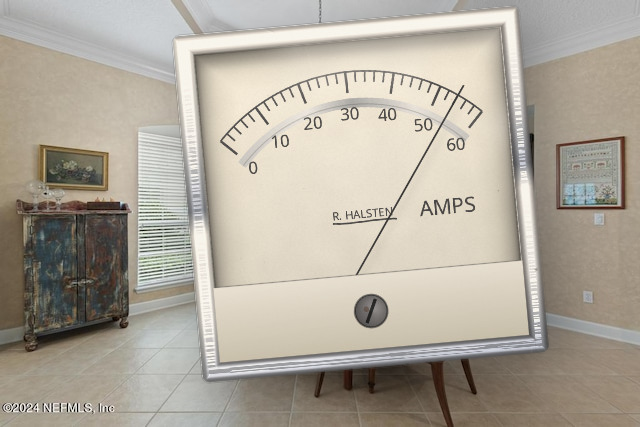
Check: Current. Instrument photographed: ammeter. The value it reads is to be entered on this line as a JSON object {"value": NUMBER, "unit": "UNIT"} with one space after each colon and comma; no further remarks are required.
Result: {"value": 54, "unit": "A"}
